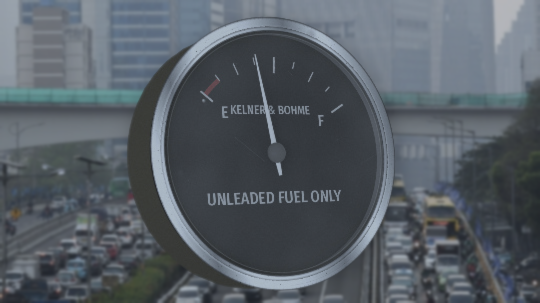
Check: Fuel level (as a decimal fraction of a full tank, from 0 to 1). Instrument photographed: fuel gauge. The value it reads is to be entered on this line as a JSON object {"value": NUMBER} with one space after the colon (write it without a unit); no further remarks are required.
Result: {"value": 0.375}
